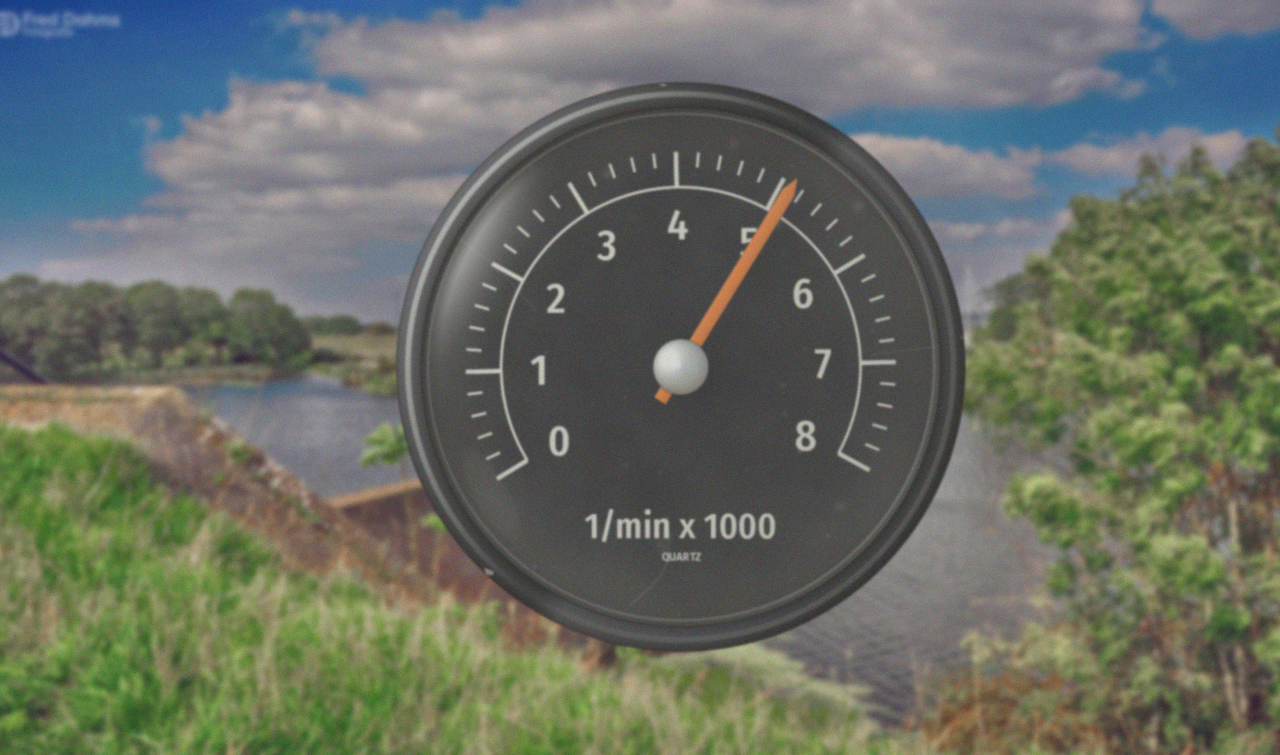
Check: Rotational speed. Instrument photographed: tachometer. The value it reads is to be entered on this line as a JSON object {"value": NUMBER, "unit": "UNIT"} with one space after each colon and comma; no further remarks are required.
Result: {"value": 5100, "unit": "rpm"}
